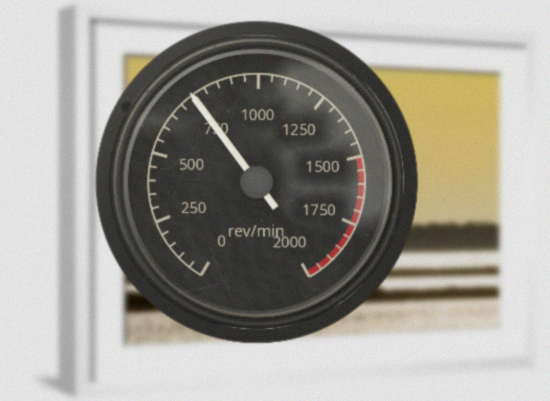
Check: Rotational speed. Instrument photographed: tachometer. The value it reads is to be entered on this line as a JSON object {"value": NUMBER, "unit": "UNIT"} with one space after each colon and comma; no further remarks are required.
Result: {"value": 750, "unit": "rpm"}
